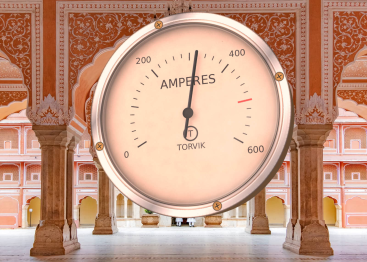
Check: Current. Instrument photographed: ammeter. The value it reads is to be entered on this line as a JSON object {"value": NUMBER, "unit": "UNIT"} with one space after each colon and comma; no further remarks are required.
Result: {"value": 320, "unit": "A"}
